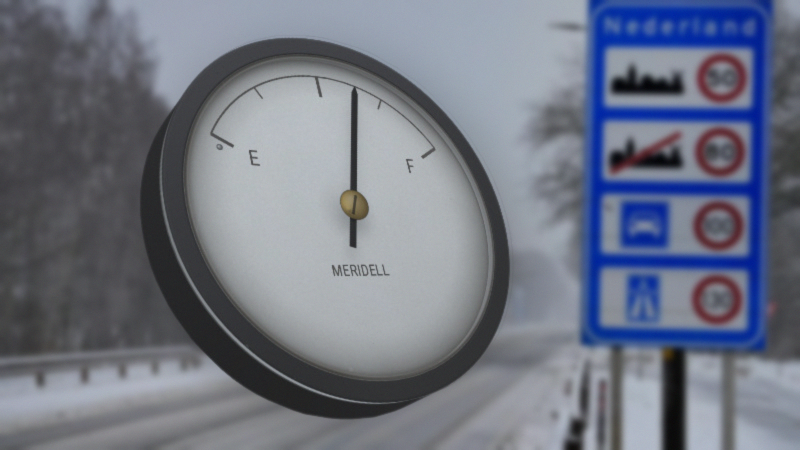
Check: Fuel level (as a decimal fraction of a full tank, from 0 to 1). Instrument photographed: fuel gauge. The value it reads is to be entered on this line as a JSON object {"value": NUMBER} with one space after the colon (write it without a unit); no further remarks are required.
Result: {"value": 0.625}
